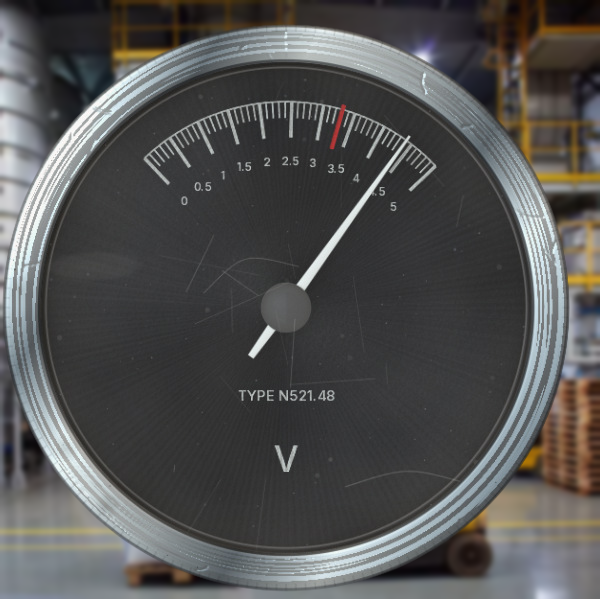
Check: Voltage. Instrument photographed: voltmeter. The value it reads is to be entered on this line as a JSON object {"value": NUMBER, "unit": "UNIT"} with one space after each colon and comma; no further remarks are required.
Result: {"value": 4.4, "unit": "V"}
